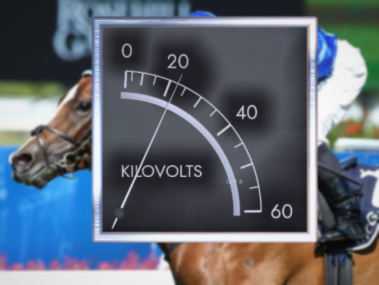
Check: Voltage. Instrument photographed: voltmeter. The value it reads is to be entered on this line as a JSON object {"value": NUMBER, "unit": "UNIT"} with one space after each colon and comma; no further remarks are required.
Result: {"value": 22.5, "unit": "kV"}
